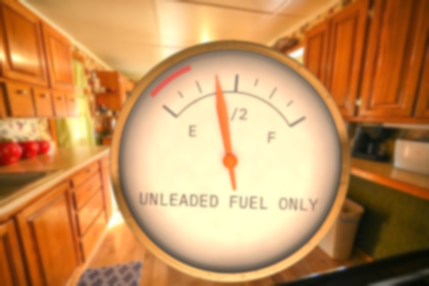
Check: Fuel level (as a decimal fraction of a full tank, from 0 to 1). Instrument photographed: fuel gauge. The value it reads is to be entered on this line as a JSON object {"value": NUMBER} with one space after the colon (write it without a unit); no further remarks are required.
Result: {"value": 0.375}
